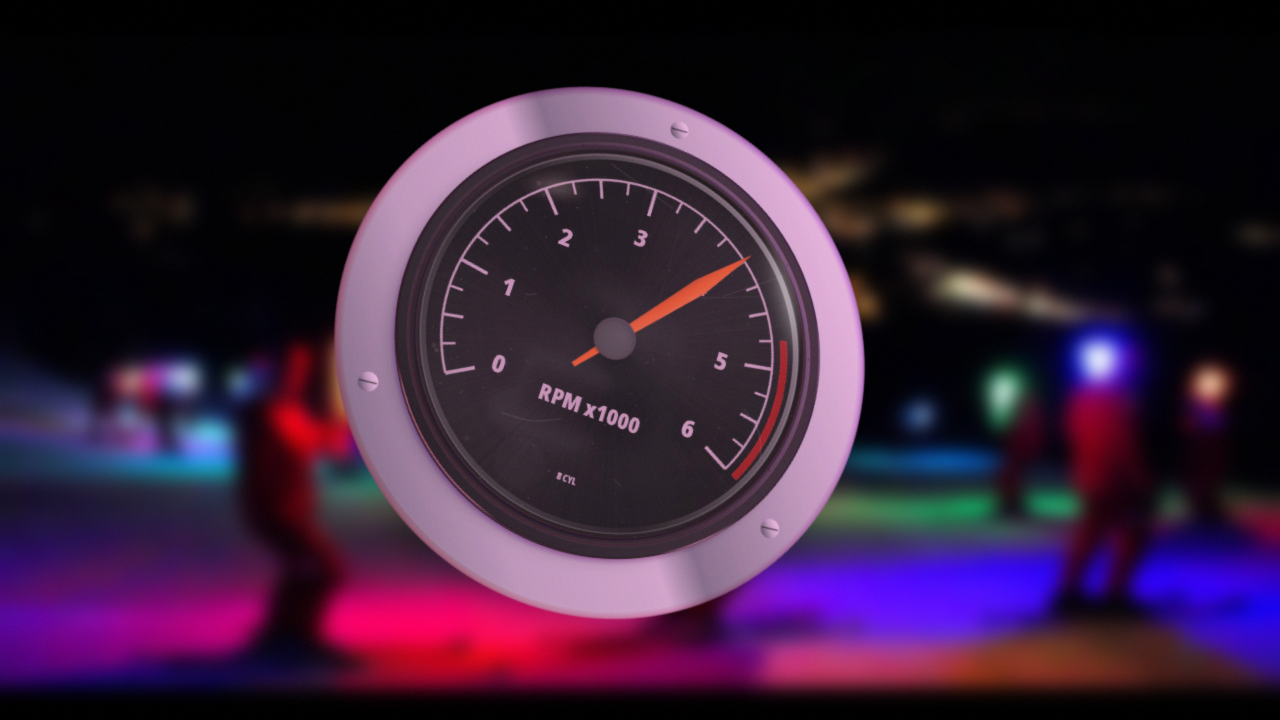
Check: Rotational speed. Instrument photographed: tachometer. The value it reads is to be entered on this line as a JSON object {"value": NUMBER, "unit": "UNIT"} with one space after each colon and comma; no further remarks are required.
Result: {"value": 4000, "unit": "rpm"}
